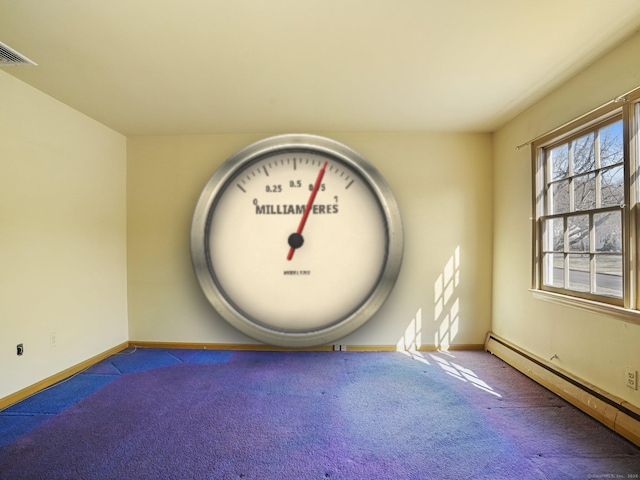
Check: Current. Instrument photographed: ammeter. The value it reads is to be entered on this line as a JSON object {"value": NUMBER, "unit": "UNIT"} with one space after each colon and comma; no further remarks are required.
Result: {"value": 0.75, "unit": "mA"}
